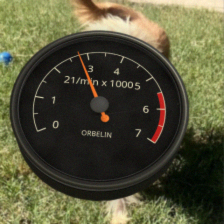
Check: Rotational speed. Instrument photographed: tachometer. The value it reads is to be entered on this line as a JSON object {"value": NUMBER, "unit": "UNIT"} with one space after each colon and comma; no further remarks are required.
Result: {"value": 2750, "unit": "rpm"}
